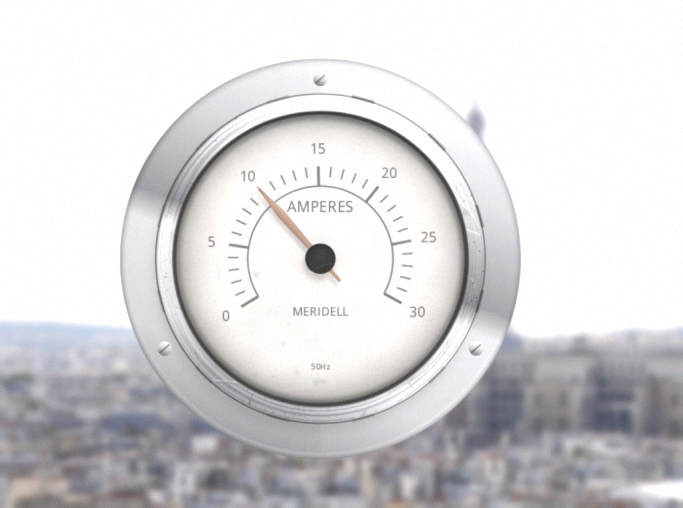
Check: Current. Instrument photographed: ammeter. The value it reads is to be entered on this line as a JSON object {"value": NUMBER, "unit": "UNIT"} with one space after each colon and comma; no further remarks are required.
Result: {"value": 10, "unit": "A"}
